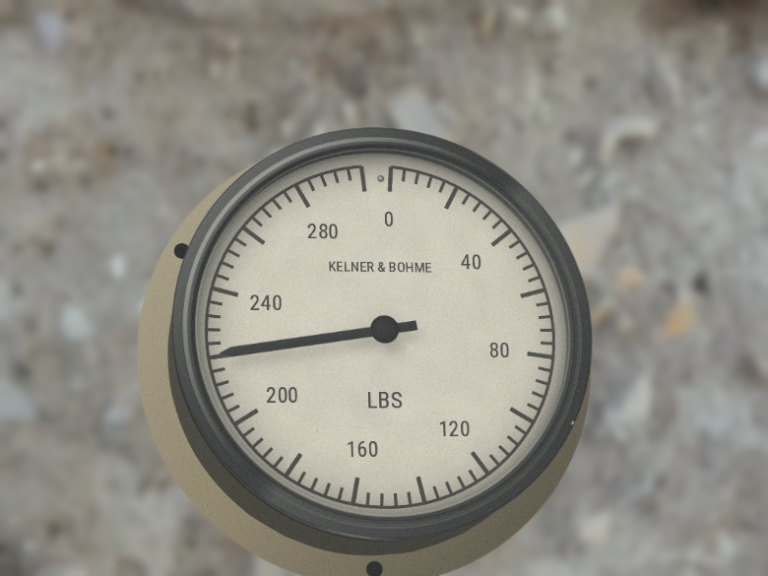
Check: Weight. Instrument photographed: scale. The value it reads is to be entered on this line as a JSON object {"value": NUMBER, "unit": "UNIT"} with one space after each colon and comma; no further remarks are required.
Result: {"value": 220, "unit": "lb"}
